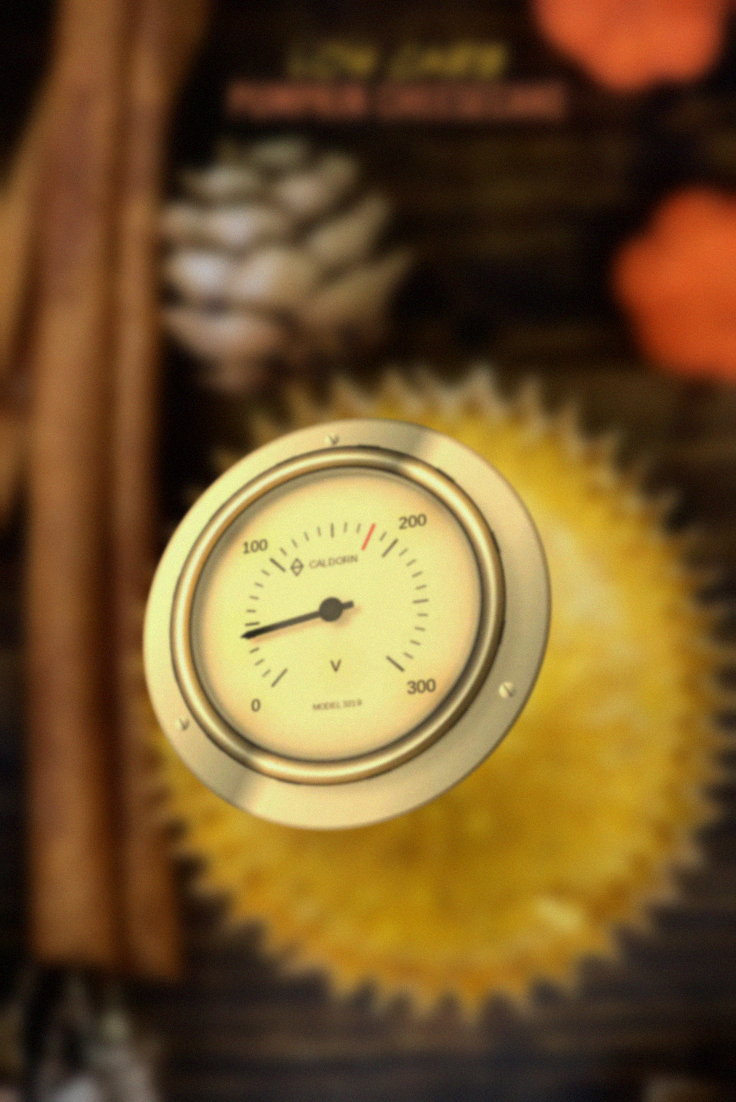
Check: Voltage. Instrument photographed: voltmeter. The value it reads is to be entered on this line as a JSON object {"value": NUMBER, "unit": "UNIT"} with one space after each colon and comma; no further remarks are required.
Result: {"value": 40, "unit": "V"}
